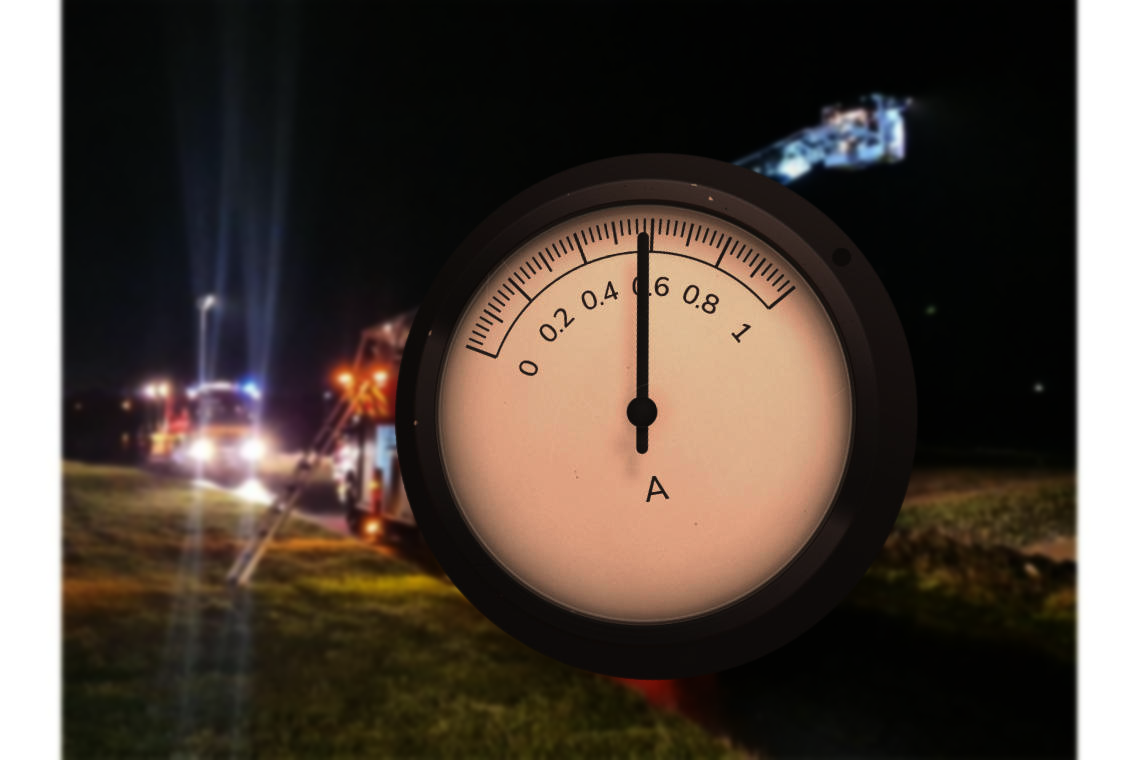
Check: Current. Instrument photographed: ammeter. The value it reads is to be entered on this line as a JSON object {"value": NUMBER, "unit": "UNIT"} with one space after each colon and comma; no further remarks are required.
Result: {"value": 0.58, "unit": "A"}
